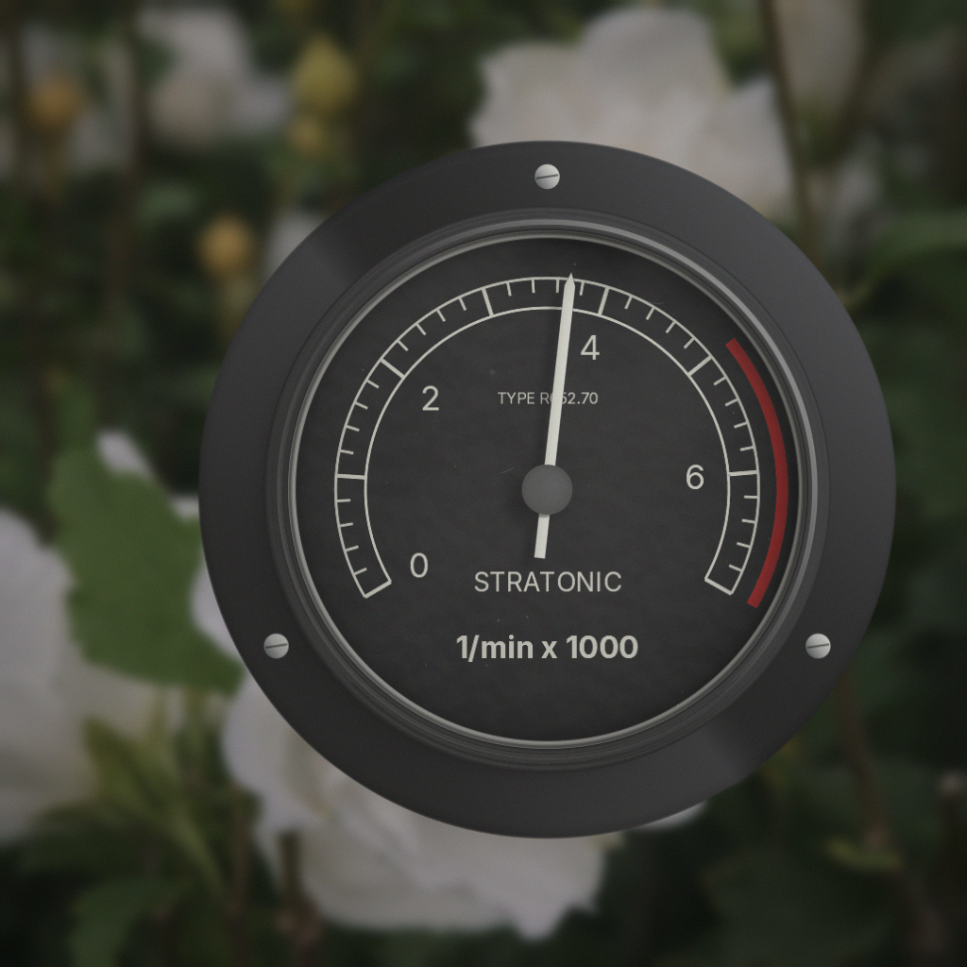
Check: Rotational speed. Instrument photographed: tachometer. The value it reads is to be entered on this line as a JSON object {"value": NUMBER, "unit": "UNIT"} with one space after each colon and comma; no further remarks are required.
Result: {"value": 3700, "unit": "rpm"}
